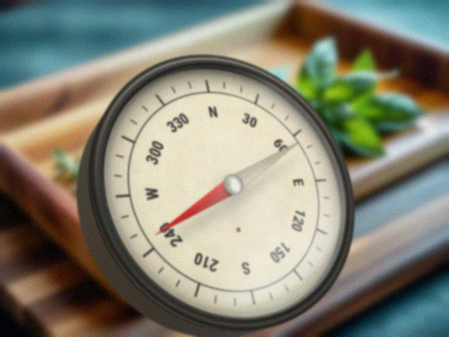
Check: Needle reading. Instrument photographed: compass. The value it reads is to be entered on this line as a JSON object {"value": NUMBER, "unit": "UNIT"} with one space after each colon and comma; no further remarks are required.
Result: {"value": 245, "unit": "°"}
